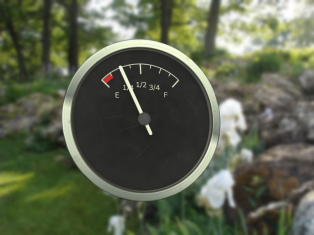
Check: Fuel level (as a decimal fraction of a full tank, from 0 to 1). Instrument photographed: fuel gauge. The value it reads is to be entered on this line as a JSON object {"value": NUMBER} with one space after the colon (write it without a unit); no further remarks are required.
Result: {"value": 0.25}
